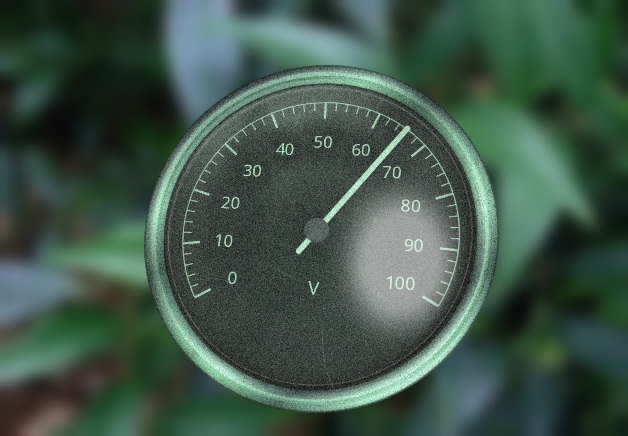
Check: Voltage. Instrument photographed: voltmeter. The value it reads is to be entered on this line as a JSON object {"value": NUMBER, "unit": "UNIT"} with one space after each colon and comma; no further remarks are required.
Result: {"value": 66, "unit": "V"}
